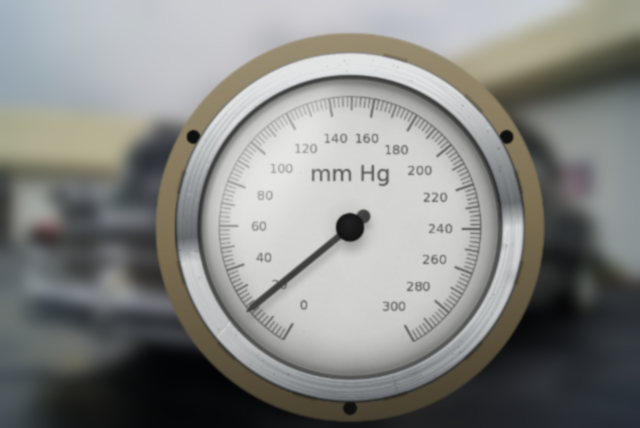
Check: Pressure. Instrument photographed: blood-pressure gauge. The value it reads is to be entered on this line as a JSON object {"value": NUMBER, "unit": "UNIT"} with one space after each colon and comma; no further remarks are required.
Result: {"value": 20, "unit": "mmHg"}
